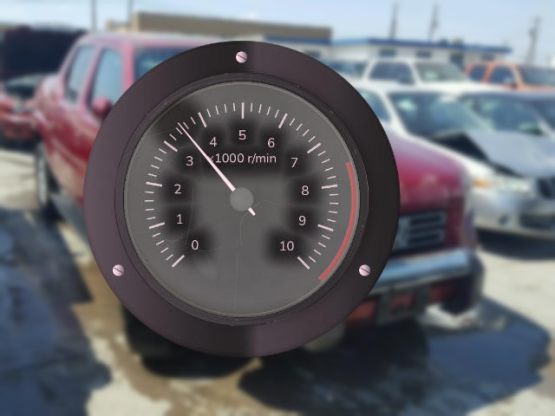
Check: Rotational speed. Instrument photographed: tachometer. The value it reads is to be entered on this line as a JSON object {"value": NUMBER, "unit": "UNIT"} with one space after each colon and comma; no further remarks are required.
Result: {"value": 3500, "unit": "rpm"}
